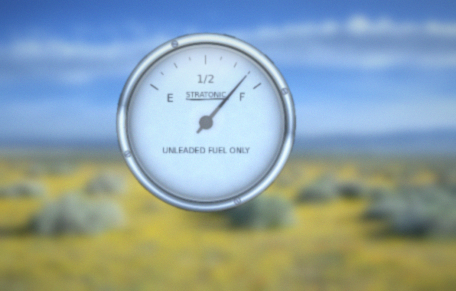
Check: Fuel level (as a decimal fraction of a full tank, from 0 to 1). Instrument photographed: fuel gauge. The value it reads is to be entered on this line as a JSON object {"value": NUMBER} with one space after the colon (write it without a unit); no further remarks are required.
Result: {"value": 0.875}
